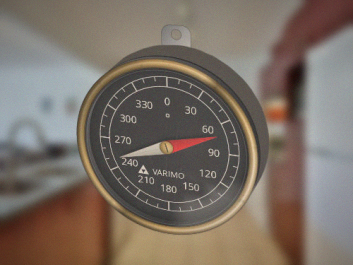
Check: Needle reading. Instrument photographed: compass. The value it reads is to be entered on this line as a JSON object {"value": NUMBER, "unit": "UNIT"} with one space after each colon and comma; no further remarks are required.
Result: {"value": 70, "unit": "°"}
